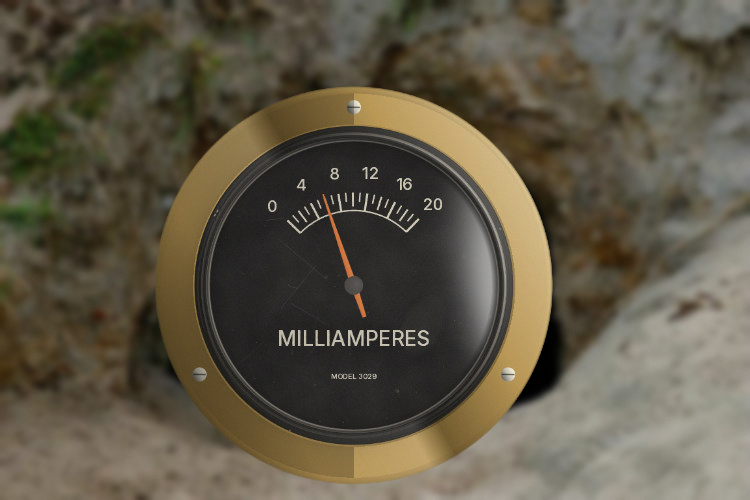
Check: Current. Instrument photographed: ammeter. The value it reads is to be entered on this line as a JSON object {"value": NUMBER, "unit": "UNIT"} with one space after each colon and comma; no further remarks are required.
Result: {"value": 6, "unit": "mA"}
